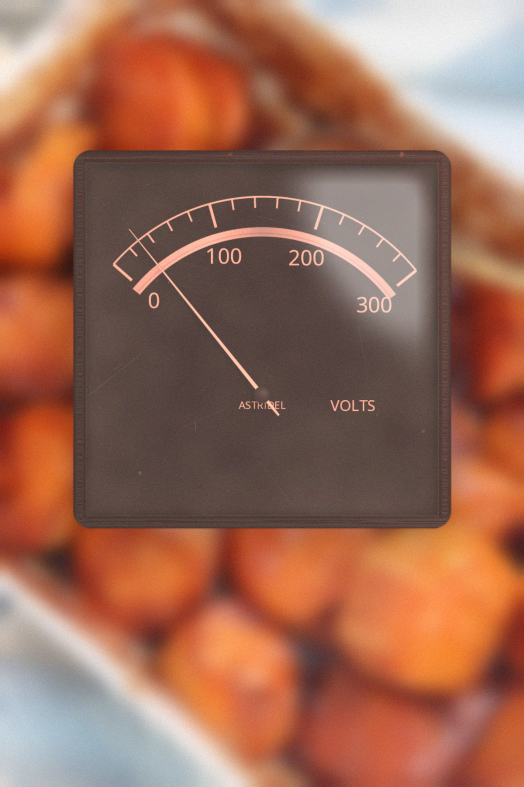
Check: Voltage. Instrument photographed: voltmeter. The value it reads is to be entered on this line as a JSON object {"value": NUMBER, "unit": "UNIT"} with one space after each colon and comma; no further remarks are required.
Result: {"value": 30, "unit": "V"}
